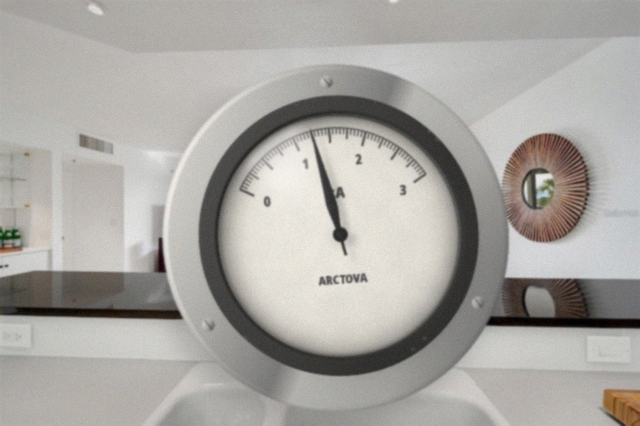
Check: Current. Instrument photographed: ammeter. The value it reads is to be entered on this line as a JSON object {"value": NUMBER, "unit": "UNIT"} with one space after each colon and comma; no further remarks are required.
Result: {"value": 1.25, "unit": "kA"}
